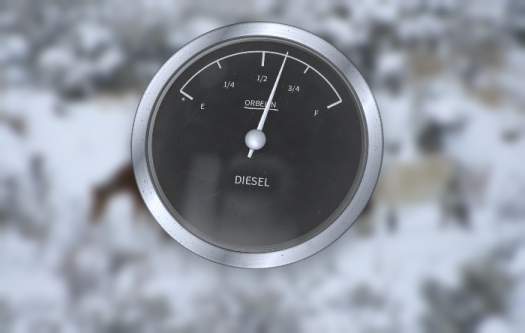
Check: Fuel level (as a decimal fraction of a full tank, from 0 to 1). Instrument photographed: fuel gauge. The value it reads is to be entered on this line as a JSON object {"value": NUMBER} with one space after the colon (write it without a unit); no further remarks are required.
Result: {"value": 0.625}
